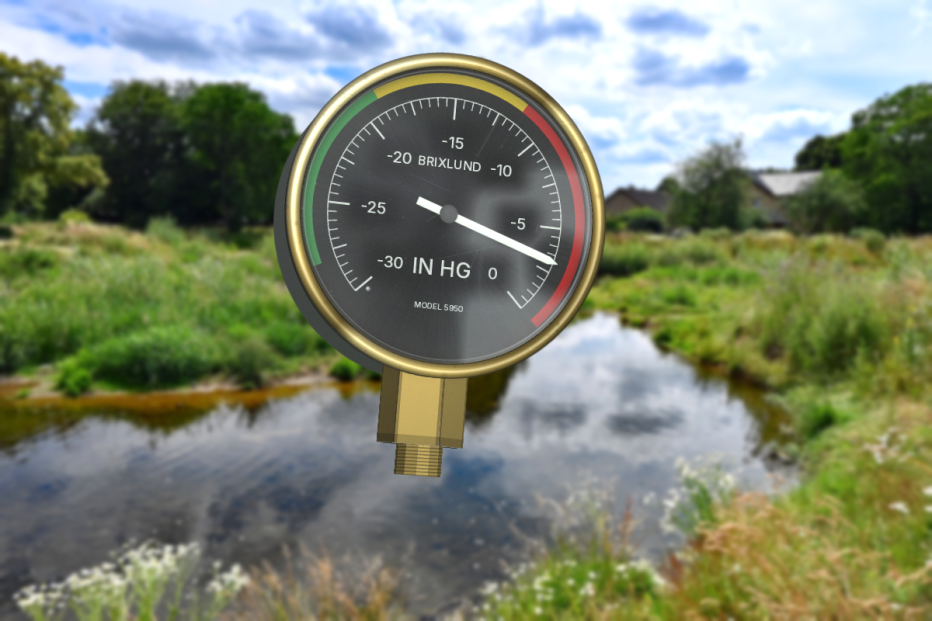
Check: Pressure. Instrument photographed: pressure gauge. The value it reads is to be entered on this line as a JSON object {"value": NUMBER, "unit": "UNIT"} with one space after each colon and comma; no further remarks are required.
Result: {"value": -3, "unit": "inHg"}
